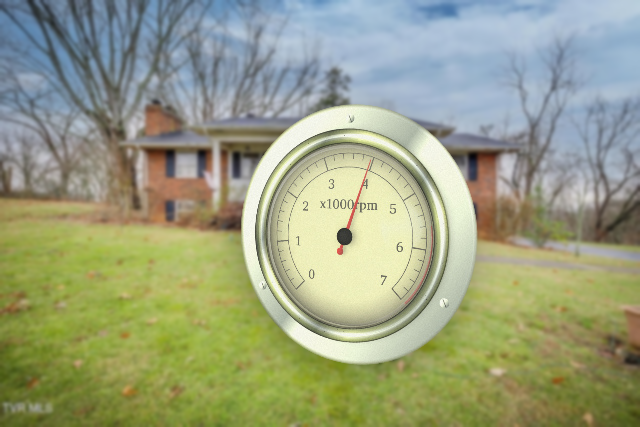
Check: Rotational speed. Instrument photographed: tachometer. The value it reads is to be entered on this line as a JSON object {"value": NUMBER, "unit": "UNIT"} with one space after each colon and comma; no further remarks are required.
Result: {"value": 4000, "unit": "rpm"}
